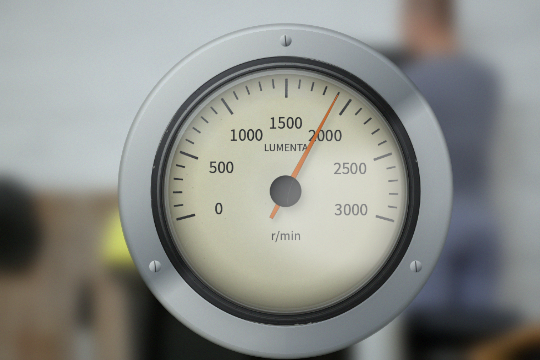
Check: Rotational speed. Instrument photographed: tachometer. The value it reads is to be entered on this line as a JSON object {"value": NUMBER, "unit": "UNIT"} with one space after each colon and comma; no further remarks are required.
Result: {"value": 1900, "unit": "rpm"}
